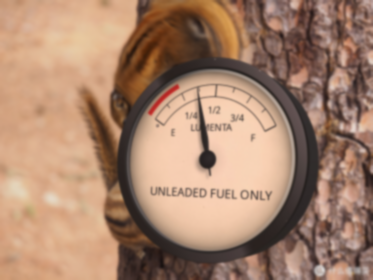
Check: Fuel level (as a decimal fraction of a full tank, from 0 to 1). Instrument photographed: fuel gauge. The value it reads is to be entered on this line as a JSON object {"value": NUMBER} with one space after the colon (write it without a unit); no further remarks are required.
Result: {"value": 0.375}
